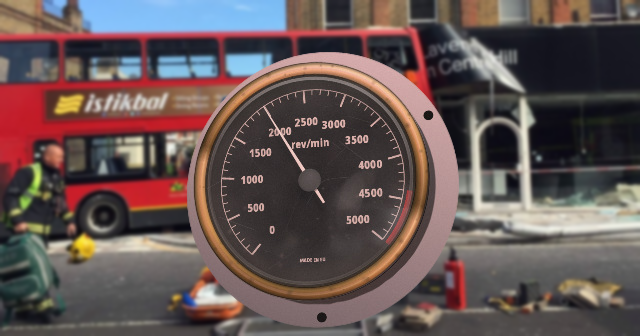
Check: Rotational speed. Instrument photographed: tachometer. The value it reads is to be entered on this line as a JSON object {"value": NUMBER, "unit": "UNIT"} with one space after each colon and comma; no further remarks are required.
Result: {"value": 2000, "unit": "rpm"}
